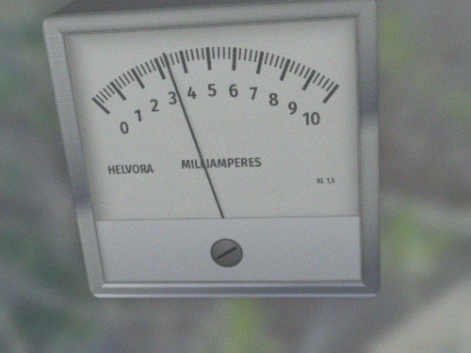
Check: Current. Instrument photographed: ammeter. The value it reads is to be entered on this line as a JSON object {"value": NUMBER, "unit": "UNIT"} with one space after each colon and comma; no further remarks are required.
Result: {"value": 3.4, "unit": "mA"}
